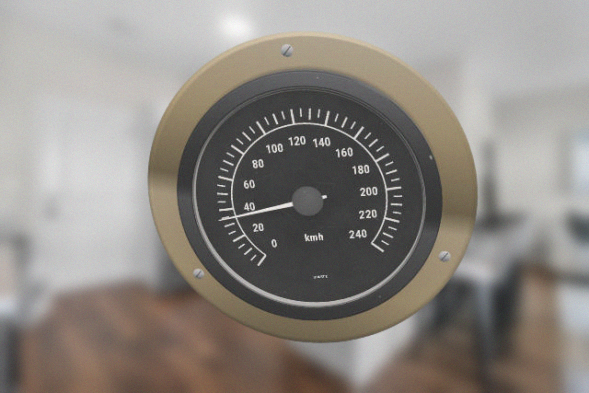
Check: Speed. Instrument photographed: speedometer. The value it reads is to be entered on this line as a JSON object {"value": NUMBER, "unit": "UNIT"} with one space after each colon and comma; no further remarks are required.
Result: {"value": 35, "unit": "km/h"}
